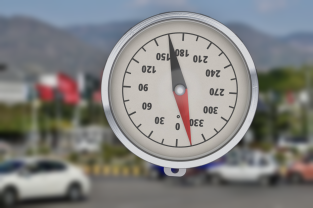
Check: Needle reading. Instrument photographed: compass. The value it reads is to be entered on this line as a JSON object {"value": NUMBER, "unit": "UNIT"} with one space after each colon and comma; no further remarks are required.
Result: {"value": 345, "unit": "°"}
